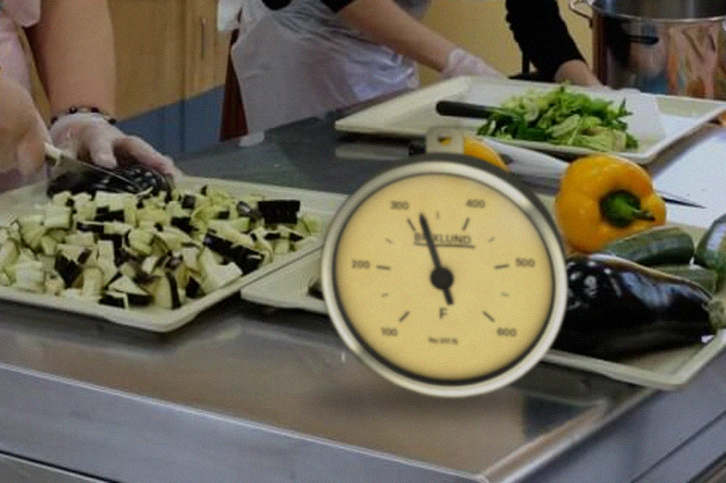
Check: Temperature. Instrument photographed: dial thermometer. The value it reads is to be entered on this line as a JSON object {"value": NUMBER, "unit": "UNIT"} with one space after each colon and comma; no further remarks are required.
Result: {"value": 325, "unit": "°F"}
